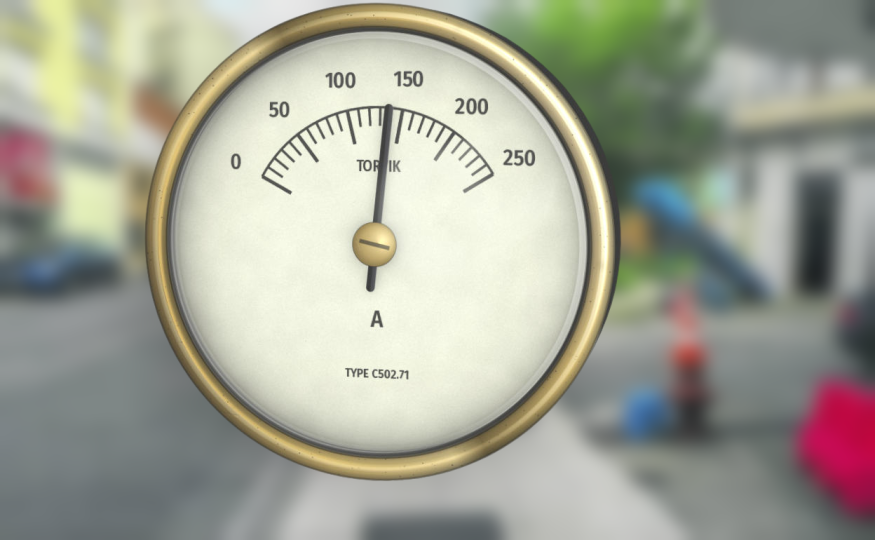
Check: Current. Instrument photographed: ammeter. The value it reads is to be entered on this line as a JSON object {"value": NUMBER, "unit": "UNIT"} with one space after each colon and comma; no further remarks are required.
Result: {"value": 140, "unit": "A"}
